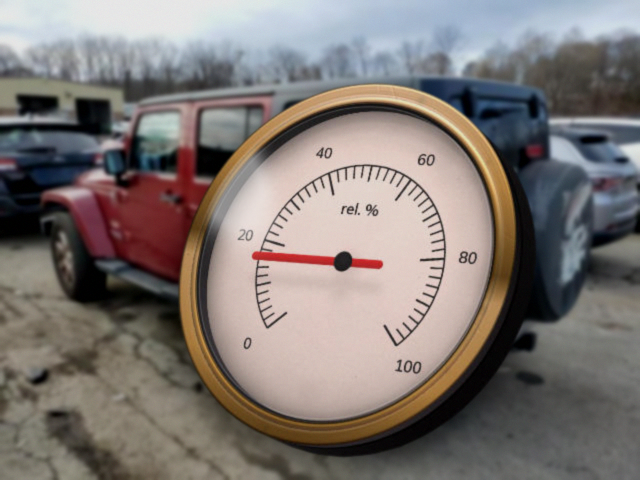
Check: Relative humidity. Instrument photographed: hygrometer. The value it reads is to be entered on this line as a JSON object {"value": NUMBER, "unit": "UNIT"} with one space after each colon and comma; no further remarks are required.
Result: {"value": 16, "unit": "%"}
